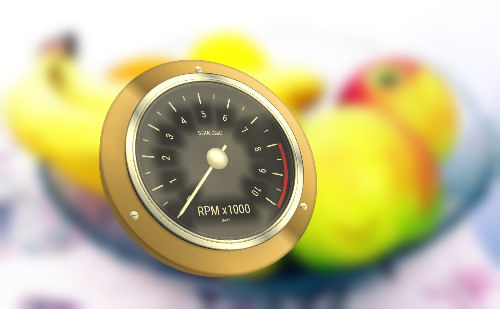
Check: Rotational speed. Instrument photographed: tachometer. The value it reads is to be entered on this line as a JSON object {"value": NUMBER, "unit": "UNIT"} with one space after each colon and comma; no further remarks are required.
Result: {"value": 0, "unit": "rpm"}
